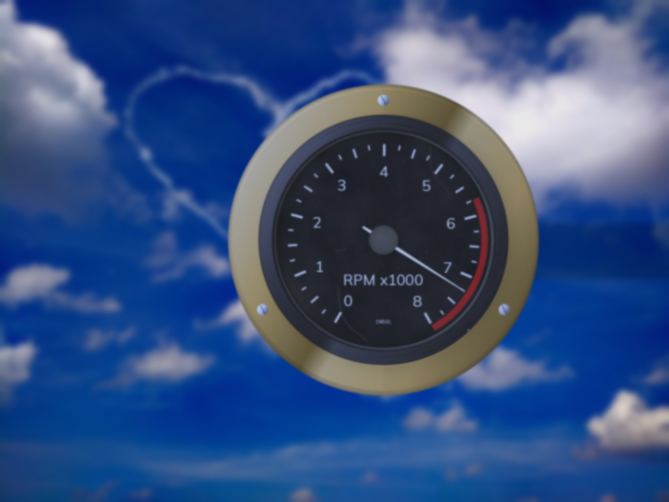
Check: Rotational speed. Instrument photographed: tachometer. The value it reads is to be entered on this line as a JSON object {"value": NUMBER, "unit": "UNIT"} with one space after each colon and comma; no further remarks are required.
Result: {"value": 7250, "unit": "rpm"}
